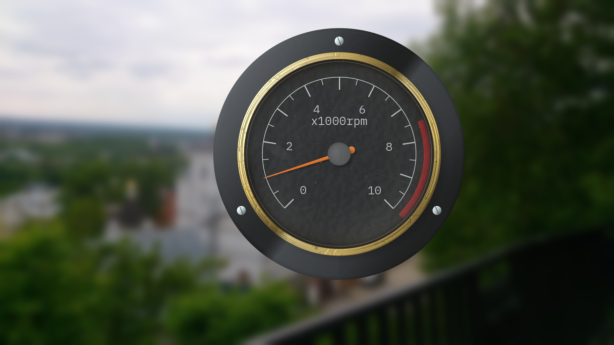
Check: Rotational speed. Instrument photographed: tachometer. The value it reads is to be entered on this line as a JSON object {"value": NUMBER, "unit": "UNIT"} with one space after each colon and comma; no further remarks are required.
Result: {"value": 1000, "unit": "rpm"}
